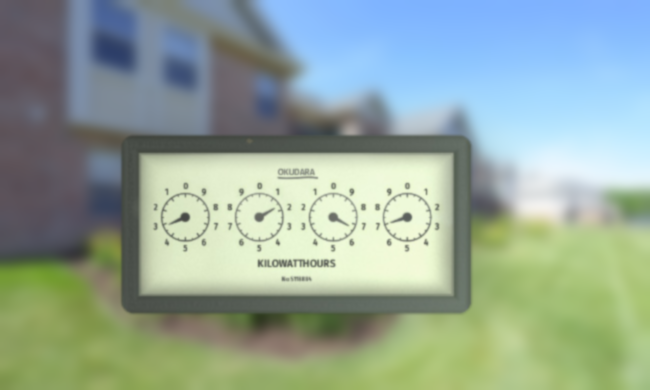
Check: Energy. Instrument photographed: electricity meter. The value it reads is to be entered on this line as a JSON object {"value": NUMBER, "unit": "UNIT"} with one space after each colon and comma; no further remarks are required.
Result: {"value": 3167, "unit": "kWh"}
